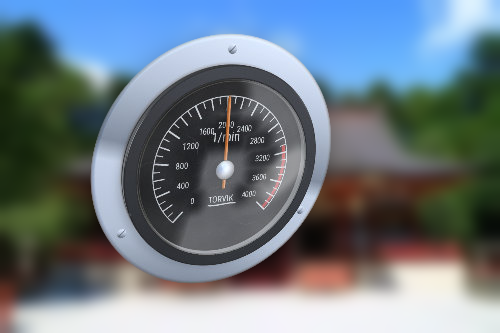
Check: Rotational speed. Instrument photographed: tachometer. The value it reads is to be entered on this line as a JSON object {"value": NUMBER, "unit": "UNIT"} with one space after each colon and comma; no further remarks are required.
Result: {"value": 2000, "unit": "rpm"}
